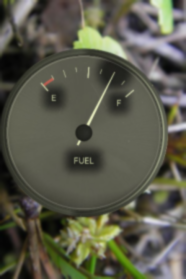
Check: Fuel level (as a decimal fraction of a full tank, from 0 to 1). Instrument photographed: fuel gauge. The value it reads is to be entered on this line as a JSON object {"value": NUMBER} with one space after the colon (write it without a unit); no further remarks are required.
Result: {"value": 0.75}
